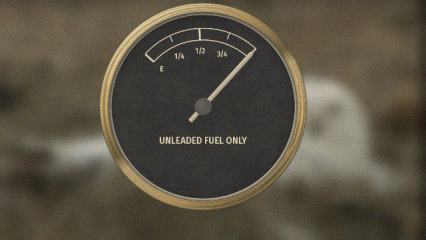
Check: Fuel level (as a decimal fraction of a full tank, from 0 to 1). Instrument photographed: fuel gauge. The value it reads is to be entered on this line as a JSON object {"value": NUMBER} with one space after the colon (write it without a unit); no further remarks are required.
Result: {"value": 1}
